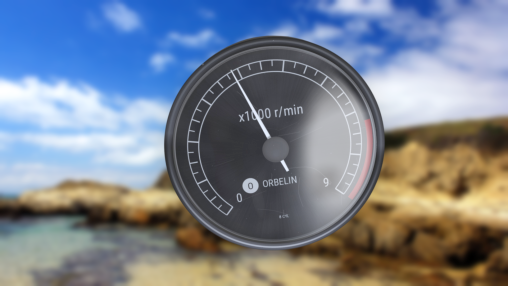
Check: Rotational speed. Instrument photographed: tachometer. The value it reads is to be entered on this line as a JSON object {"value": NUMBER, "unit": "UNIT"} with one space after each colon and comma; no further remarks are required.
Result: {"value": 3875, "unit": "rpm"}
